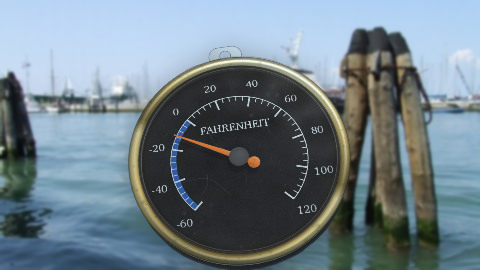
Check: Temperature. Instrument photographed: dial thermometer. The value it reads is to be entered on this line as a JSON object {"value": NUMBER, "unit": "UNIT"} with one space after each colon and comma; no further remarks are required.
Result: {"value": -12, "unit": "°F"}
